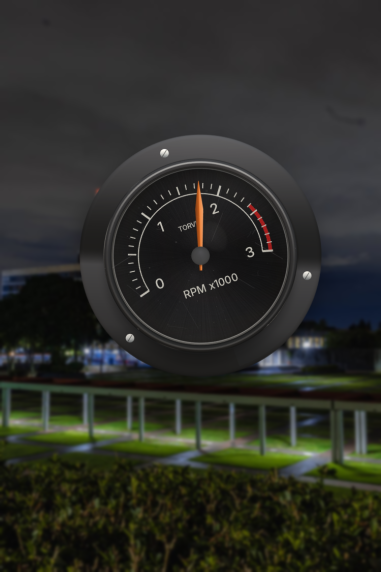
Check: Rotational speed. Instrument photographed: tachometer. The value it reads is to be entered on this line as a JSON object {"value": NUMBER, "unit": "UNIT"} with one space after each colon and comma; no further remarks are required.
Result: {"value": 1750, "unit": "rpm"}
